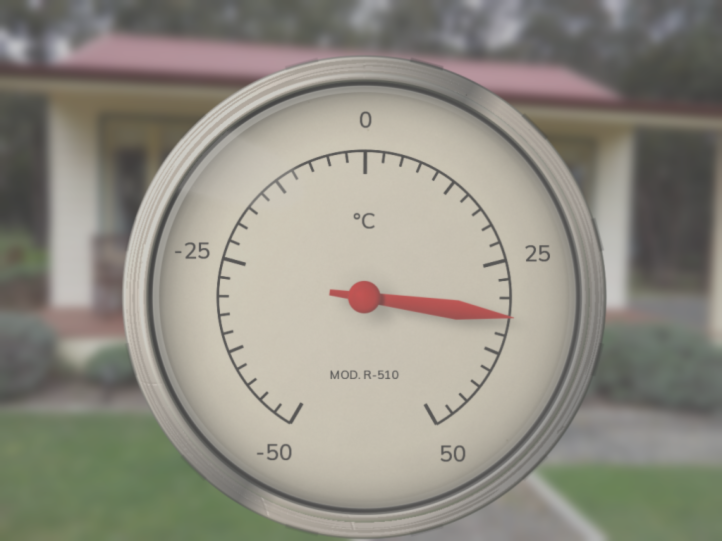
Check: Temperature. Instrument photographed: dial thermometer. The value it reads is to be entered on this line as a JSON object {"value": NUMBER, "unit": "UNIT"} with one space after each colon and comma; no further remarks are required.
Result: {"value": 32.5, "unit": "°C"}
